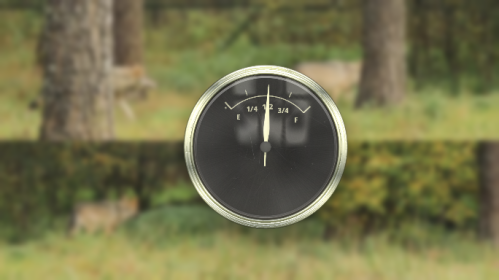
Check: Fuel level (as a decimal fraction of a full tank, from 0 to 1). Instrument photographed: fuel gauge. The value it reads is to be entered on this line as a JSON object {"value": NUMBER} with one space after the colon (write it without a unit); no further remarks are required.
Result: {"value": 0.5}
